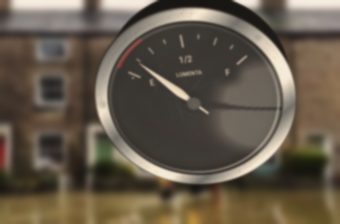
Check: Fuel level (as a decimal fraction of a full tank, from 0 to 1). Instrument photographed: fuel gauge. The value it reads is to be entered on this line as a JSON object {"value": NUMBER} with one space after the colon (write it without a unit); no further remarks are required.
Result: {"value": 0.125}
